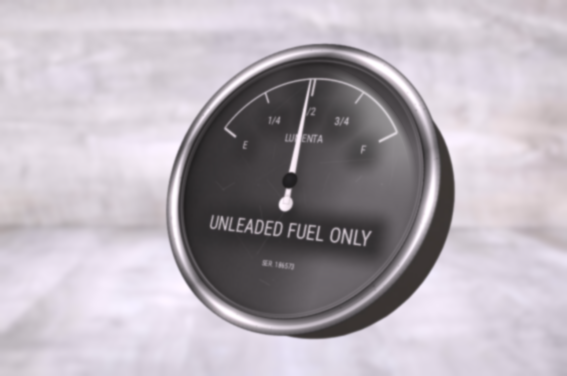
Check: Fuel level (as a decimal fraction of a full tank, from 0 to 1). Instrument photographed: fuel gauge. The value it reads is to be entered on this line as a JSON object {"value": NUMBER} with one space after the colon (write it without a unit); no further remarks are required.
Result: {"value": 0.5}
